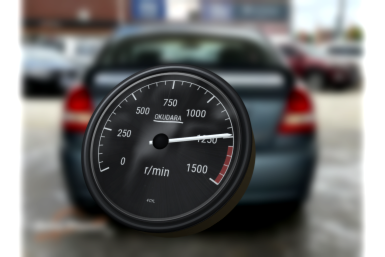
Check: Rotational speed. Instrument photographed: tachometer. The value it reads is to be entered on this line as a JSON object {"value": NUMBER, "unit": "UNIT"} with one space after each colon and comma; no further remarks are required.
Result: {"value": 1250, "unit": "rpm"}
